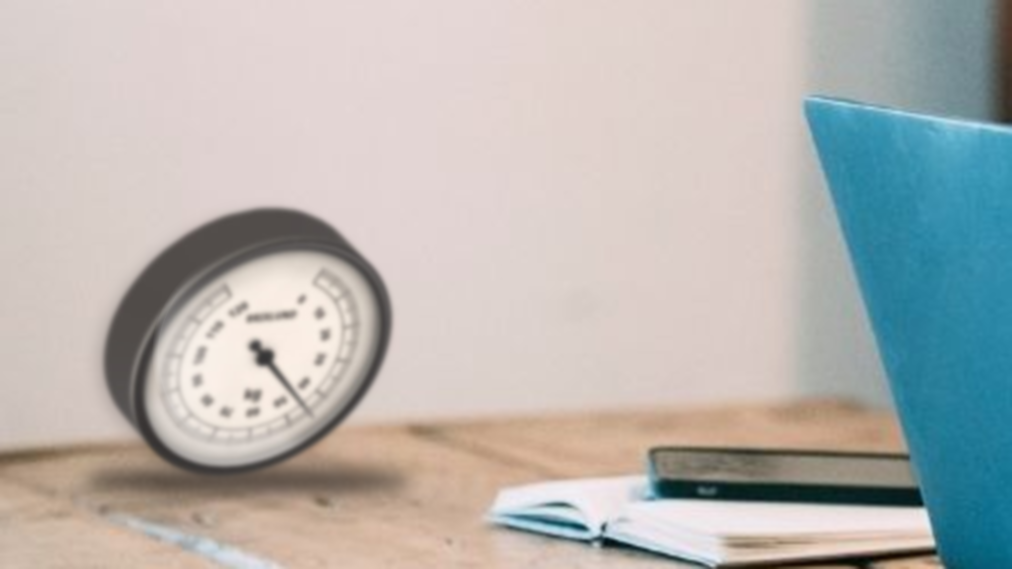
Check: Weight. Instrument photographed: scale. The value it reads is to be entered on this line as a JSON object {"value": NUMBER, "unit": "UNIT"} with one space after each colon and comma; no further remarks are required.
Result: {"value": 45, "unit": "kg"}
